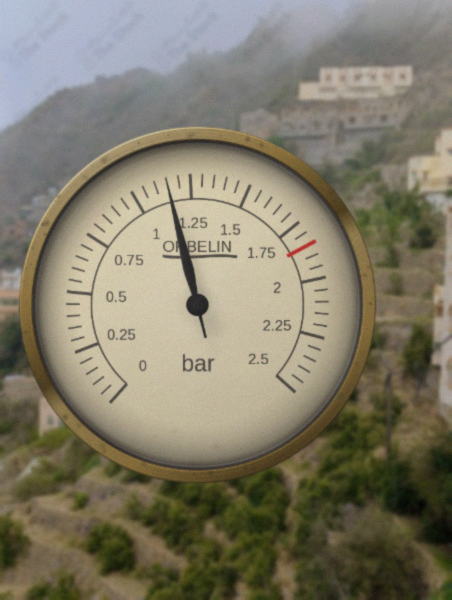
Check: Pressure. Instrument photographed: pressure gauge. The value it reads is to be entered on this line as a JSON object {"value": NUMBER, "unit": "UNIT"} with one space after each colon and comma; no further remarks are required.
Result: {"value": 1.15, "unit": "bar"}
